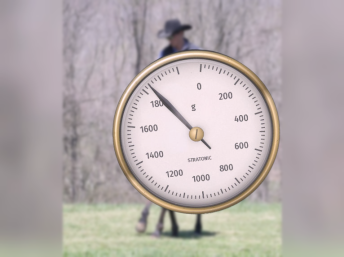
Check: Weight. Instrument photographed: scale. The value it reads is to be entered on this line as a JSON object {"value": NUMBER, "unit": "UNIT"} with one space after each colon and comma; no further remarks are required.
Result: {"value": 1840, "unit": "g"}
